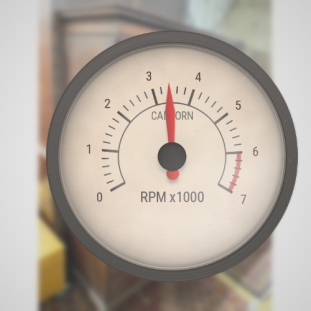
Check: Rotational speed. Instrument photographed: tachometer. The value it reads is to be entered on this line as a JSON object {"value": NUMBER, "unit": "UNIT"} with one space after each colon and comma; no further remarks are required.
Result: {"value": 3400, "unit": "rpm"}
